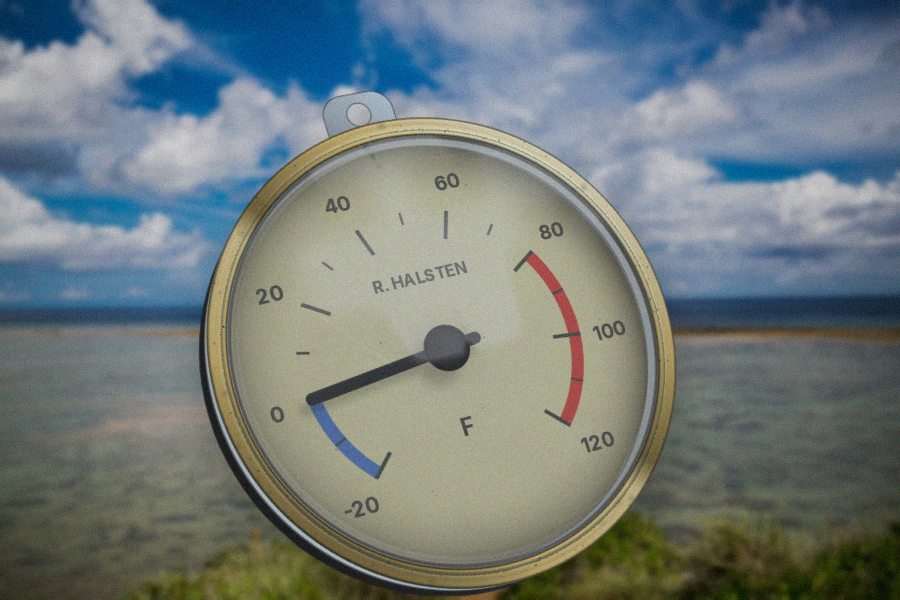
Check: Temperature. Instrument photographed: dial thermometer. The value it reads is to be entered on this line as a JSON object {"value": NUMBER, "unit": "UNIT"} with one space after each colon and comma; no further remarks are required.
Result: {"value": 0, "unit": "°F"}
